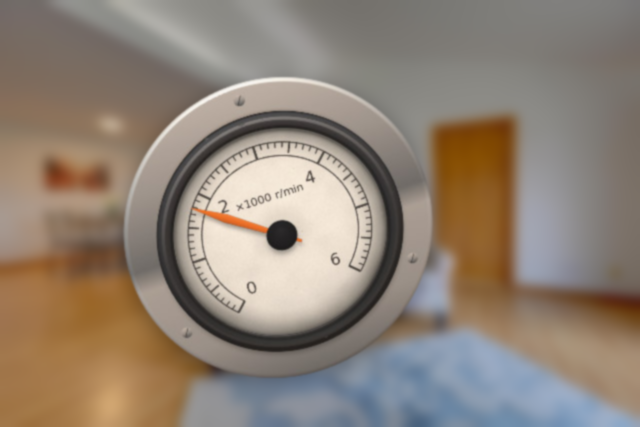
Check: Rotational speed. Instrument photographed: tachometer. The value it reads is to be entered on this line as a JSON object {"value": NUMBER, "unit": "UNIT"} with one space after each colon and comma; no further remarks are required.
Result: {"value": 1800, "unit": "rpm"}
